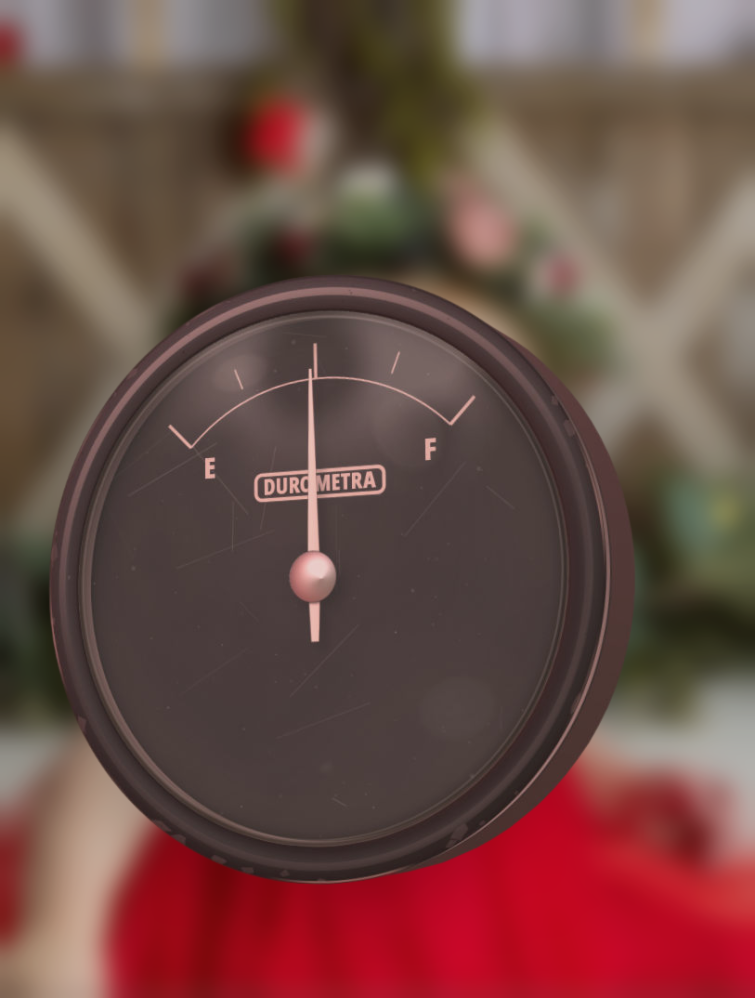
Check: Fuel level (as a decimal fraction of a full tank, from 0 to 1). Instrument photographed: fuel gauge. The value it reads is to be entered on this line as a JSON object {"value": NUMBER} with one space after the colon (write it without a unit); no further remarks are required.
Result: {"value": 0.5}
